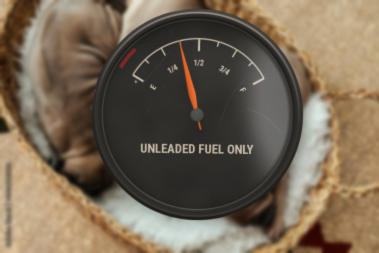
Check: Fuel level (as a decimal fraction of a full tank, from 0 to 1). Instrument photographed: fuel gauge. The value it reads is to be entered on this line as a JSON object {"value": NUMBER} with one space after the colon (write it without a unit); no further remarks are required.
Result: {"value": 0.375}
